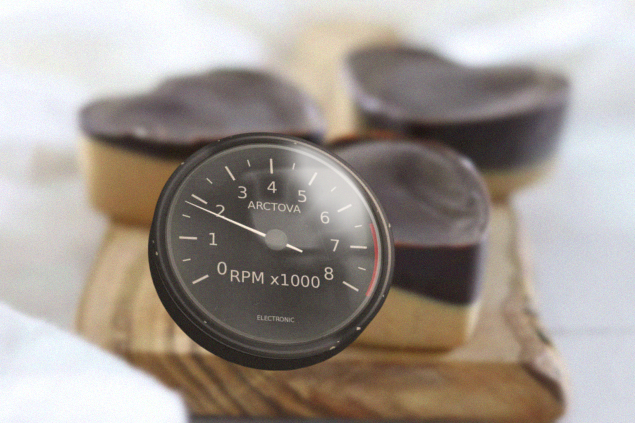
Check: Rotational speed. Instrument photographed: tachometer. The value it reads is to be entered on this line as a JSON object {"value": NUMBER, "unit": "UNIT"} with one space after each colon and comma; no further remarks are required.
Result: {"value": 1750, "unit": "rpm"}
